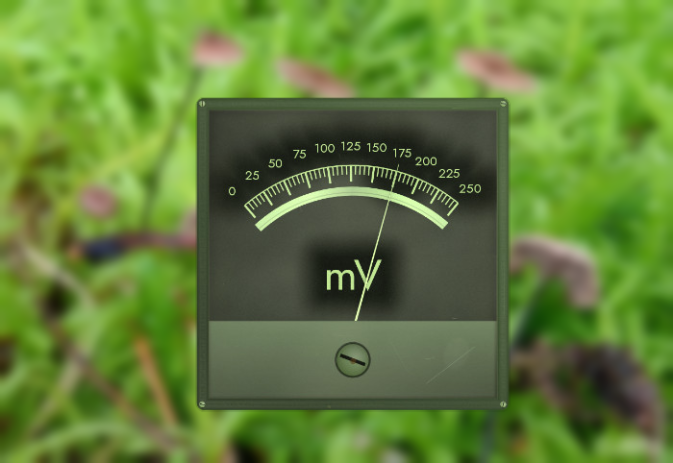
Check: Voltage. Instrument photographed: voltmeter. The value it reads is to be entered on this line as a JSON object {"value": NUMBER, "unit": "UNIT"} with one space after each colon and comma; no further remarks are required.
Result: {"value": 175, "unit": "mV"}
